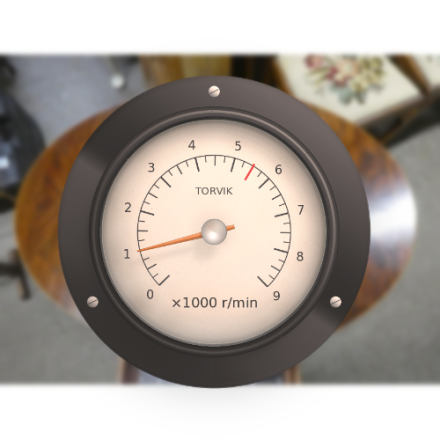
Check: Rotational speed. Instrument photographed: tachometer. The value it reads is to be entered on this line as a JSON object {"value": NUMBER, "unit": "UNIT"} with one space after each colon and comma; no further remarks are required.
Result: {"value": 1000, "unit": "rpm"}
